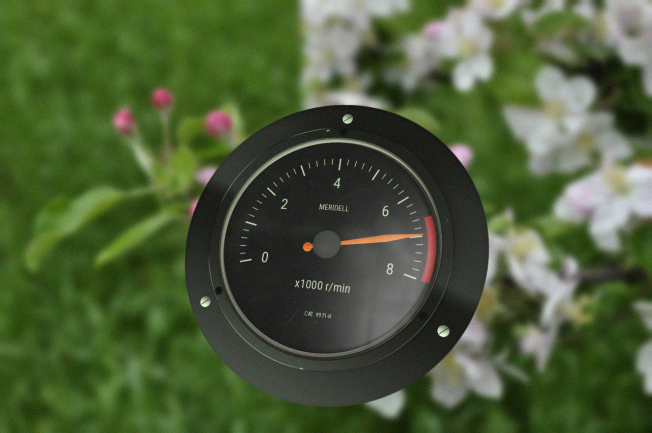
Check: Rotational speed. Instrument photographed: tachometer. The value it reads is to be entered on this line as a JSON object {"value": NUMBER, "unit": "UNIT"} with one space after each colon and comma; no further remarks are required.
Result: {"value": 7000, "unit": "rpm"}
